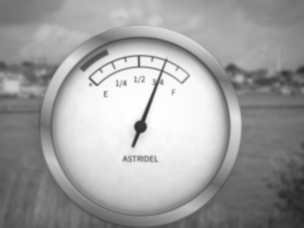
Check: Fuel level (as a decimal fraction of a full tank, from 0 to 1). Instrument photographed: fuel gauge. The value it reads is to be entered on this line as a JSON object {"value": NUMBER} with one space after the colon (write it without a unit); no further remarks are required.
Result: {"value": 0.75}
